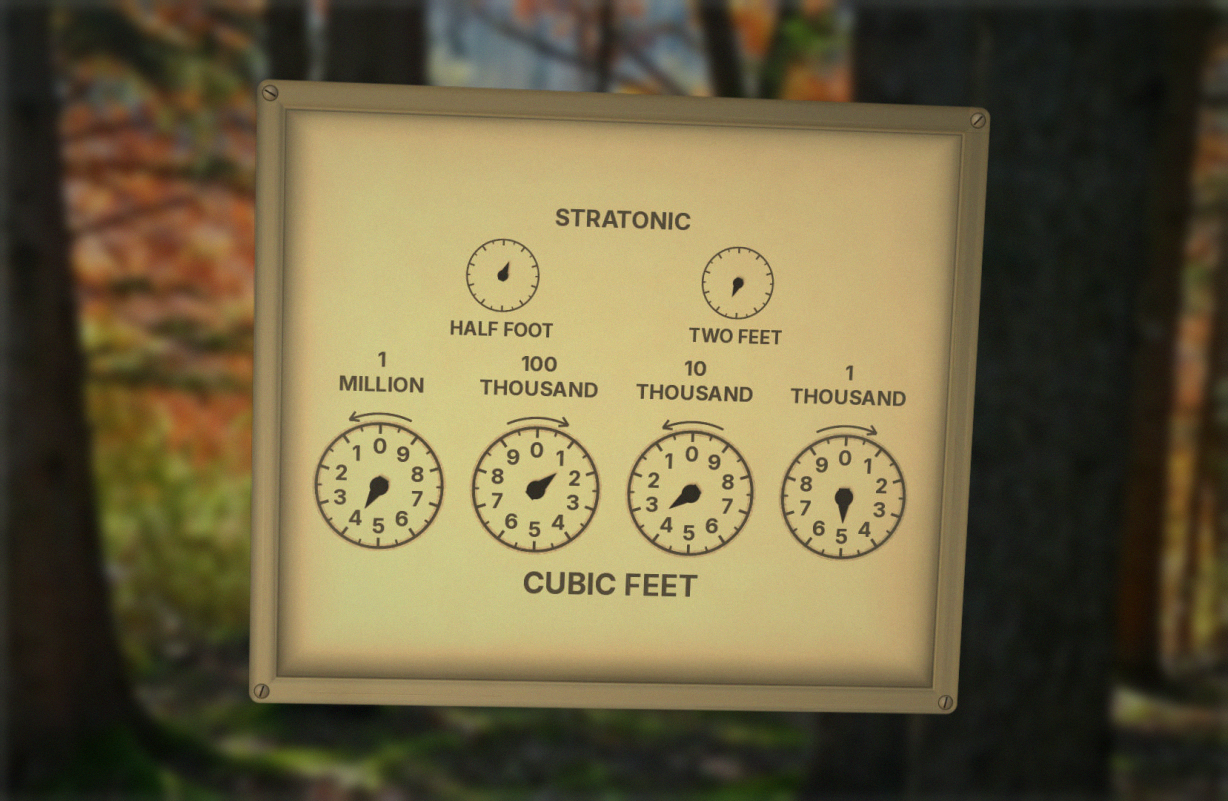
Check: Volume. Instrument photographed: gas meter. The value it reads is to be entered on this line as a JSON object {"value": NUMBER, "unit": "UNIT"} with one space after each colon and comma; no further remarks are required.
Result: {"value": 413500, "unit": "ft³"}
